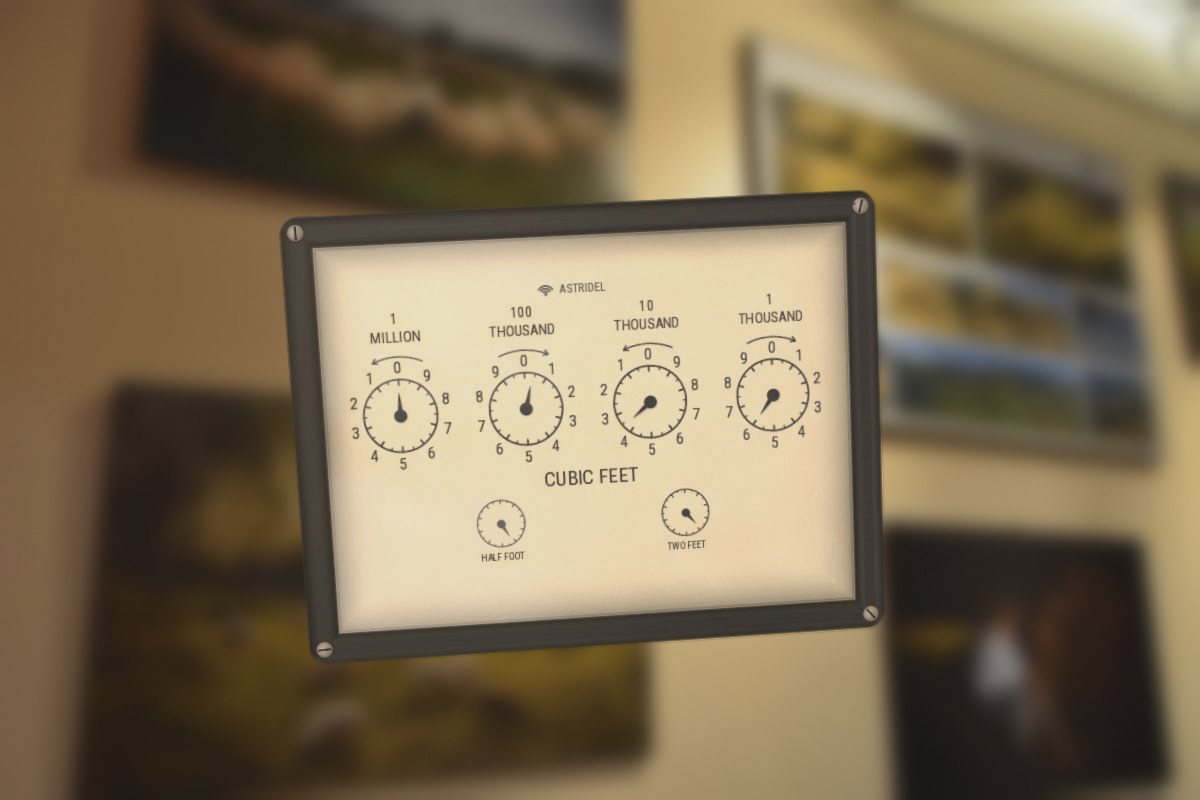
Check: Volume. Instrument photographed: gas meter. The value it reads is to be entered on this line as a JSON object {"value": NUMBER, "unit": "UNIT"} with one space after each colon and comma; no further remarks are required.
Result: {"value": 3600, "unit": "ft³"}
